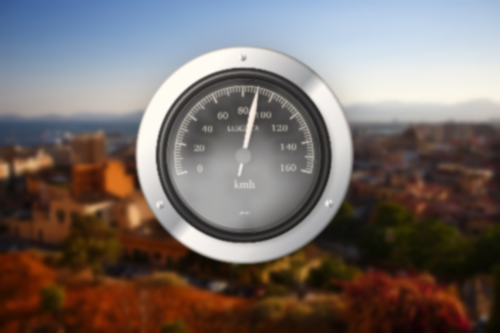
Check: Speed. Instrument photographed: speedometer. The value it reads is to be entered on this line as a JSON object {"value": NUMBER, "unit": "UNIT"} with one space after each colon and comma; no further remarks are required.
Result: {"value": 90, "unit": "km/h"}
